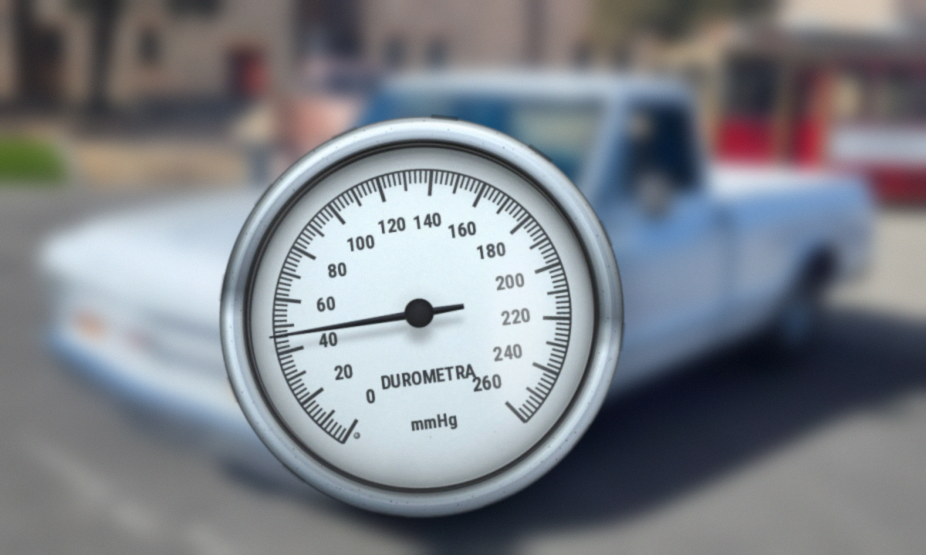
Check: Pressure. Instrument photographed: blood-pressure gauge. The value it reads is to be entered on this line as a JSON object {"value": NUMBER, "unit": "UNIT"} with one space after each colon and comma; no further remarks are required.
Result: {"value": 46, "unit": "mmHg"}
